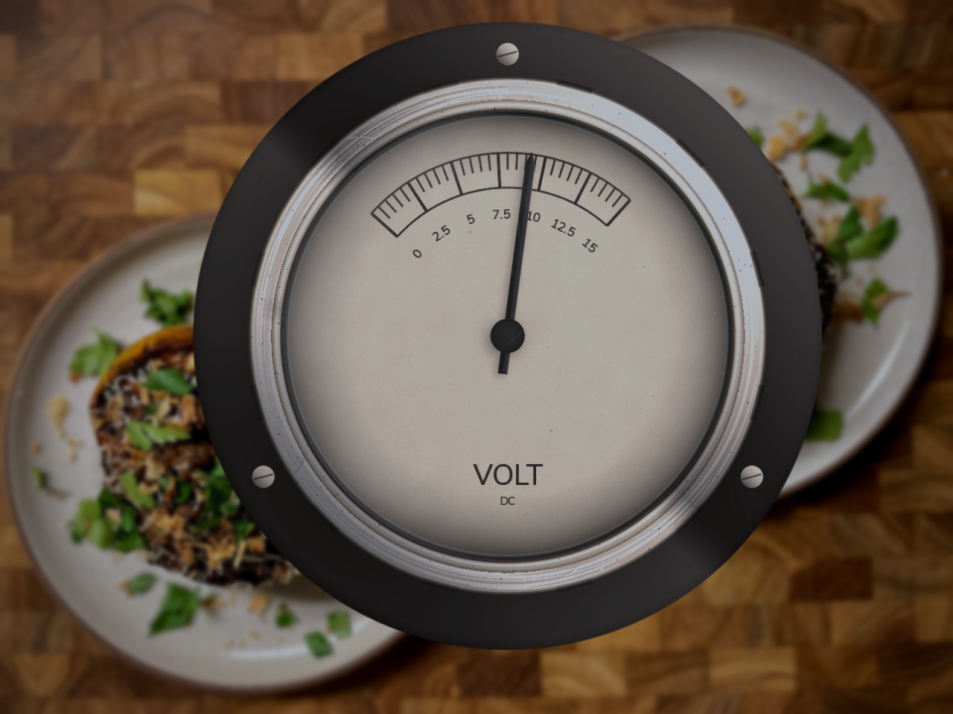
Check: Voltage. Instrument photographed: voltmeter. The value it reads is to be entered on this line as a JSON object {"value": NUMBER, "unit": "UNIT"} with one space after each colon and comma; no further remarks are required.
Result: {"value": 9.25, "unit": "V"}
